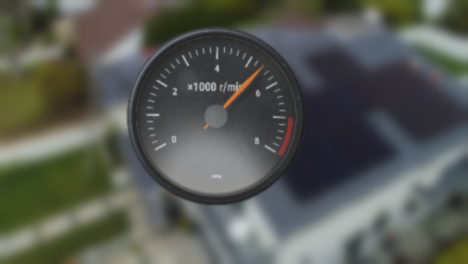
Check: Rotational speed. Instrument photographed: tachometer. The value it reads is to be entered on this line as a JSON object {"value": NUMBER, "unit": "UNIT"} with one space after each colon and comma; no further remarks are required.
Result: {"value": 5400, "unit": "rpm"}
